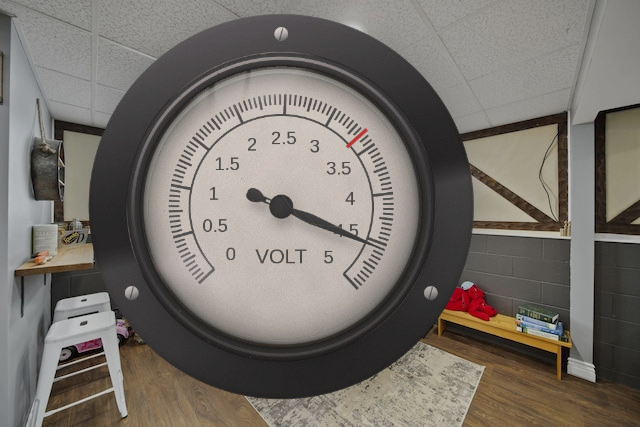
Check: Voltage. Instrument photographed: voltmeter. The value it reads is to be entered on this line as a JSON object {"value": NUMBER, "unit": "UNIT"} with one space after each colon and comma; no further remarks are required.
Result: {"value": 4.55, "unit": "V"}
